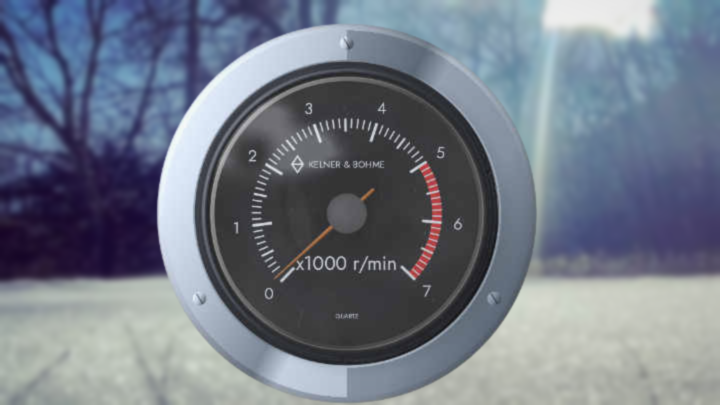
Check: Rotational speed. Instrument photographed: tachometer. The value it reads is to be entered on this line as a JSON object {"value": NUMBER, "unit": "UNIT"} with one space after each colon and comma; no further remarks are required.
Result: {"value": 100, "unit": "rpm"}
